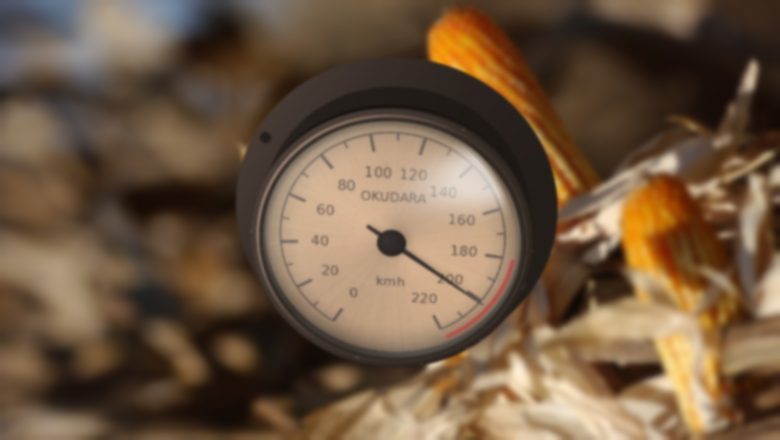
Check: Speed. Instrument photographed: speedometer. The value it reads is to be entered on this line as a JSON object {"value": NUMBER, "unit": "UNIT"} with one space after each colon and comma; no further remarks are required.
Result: {"value": 200, "unit": "km/h"}
